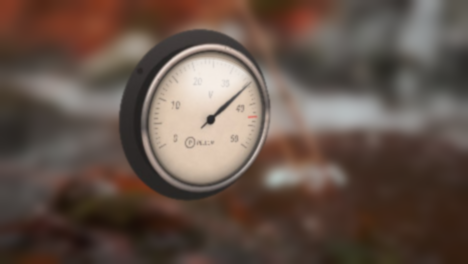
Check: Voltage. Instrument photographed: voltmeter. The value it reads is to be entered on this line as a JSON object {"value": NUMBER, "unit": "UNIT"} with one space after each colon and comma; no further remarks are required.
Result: {"value": 35, "unit": "V"}
